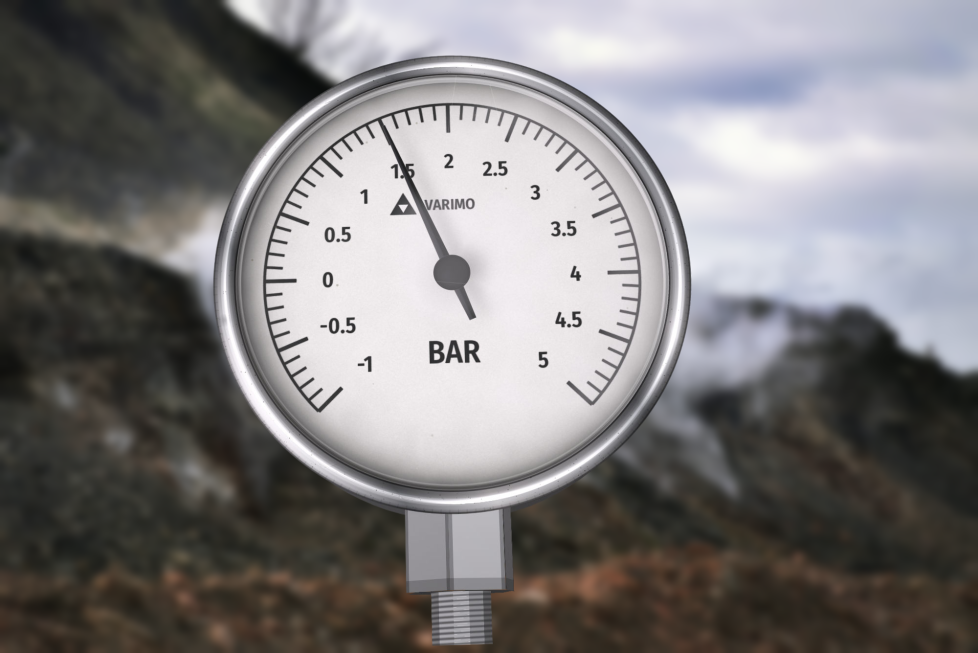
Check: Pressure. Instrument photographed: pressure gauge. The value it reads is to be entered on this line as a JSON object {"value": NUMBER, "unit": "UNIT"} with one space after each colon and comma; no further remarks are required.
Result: {"value": 1.5, "unit": "bar"}
